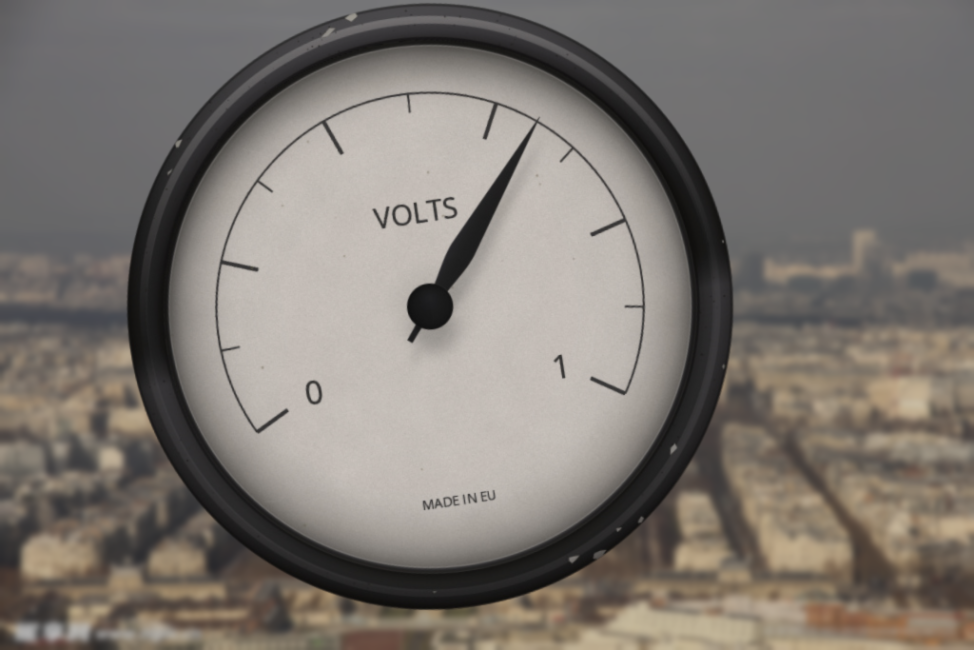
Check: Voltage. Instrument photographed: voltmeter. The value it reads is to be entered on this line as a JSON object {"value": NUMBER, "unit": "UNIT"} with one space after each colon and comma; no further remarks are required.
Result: {"value": 0.65, "unit": "V"}
